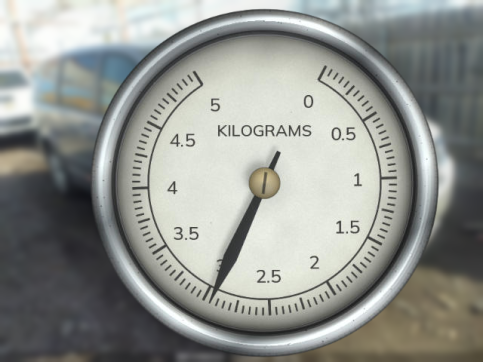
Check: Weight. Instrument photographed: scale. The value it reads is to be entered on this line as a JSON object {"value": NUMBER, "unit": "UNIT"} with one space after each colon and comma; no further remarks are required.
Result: {"value": 2.95, "unit": "kg"}
